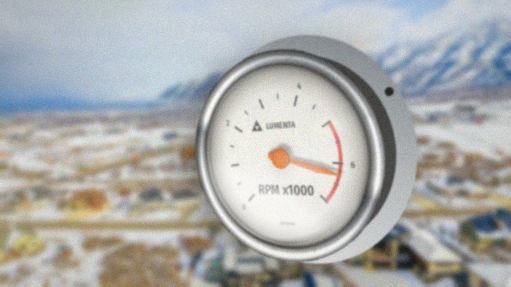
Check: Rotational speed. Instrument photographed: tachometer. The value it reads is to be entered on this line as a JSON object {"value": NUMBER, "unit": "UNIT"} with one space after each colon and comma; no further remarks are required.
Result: {"value": 6250, "unit": "rpm"}
